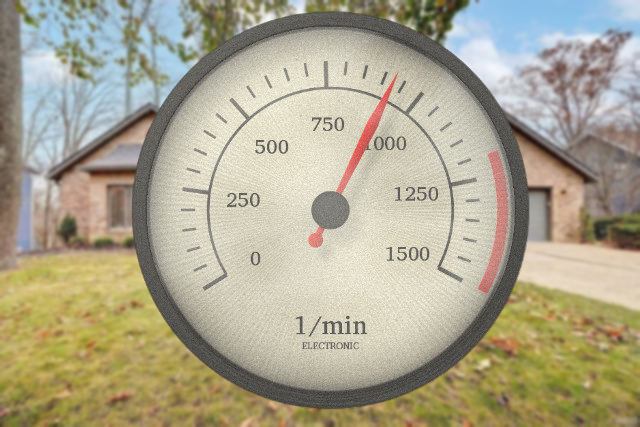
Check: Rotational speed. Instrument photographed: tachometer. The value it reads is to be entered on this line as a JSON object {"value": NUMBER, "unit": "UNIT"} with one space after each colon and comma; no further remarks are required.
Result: {"value": 925, "unit": "rpm"}
